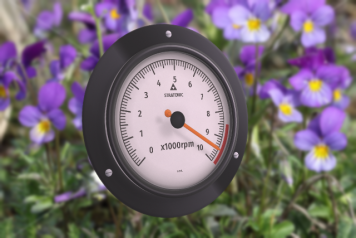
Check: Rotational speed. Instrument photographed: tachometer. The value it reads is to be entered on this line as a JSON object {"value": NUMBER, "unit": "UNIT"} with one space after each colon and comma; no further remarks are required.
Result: {"value": 9500, "unit": "rpm"}
